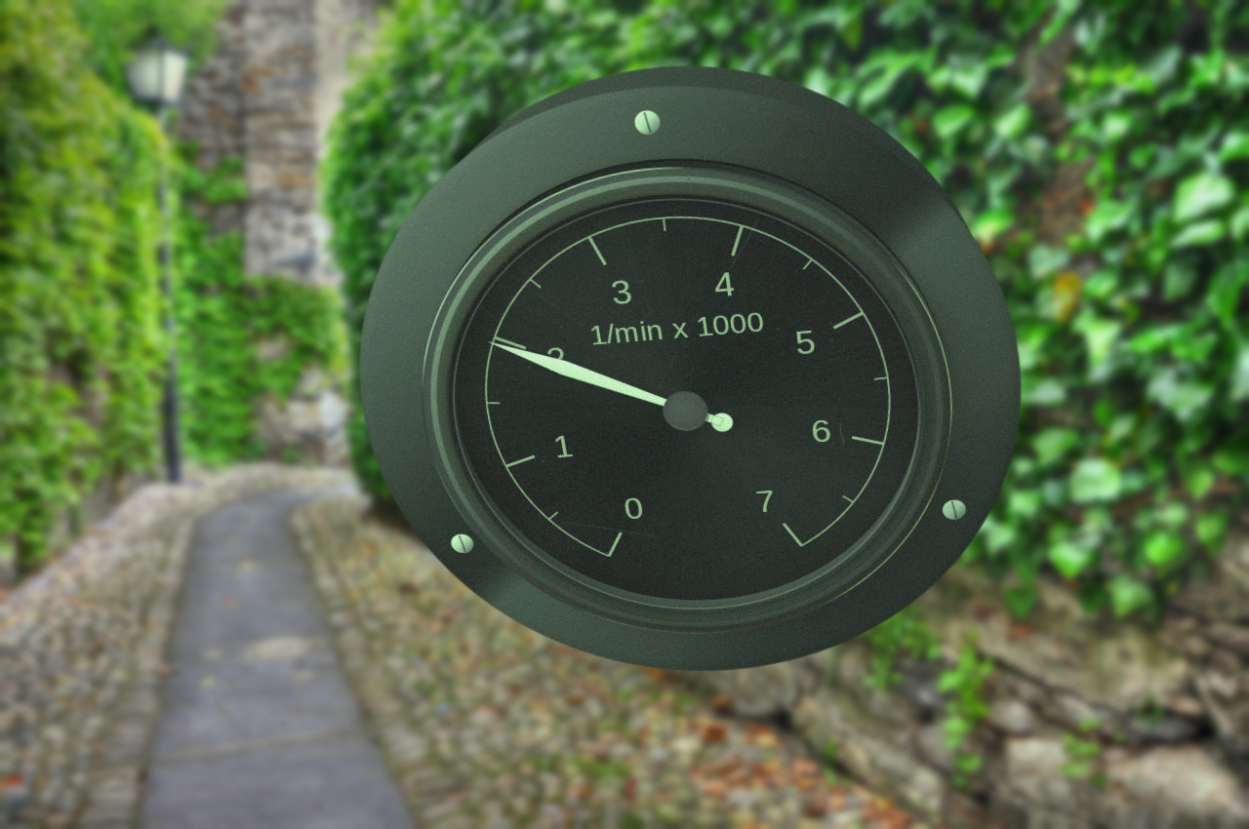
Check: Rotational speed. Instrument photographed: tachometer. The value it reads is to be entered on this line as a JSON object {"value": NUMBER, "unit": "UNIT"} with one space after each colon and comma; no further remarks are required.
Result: {"value": 2000, "unit": "rpm"}
